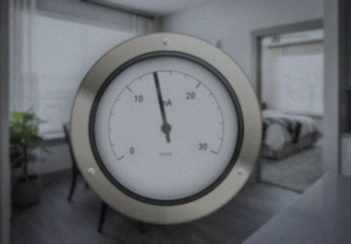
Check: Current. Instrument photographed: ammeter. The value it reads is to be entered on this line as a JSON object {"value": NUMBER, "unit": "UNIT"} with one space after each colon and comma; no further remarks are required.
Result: {"value": 14, "unit": "mA"}
